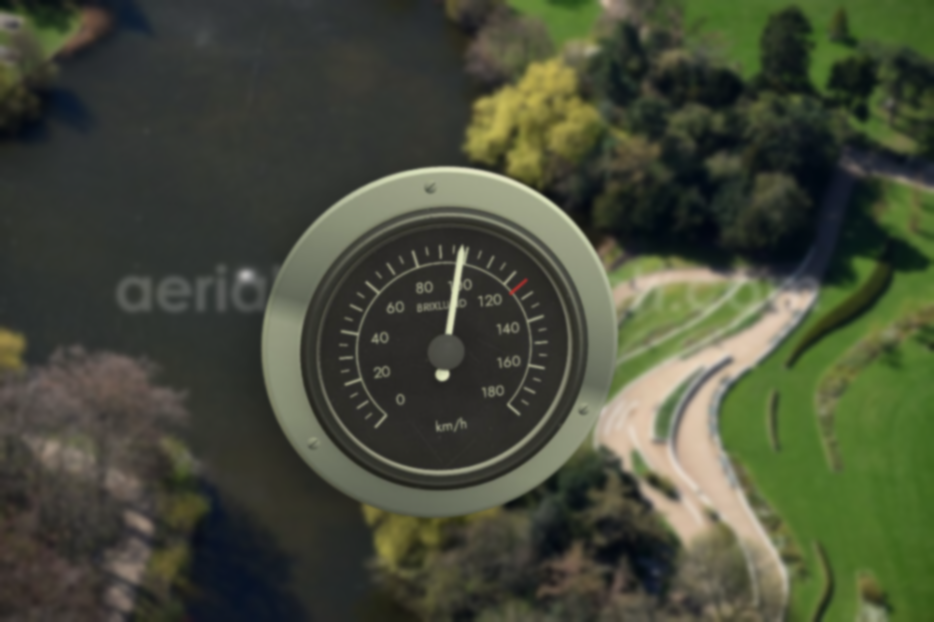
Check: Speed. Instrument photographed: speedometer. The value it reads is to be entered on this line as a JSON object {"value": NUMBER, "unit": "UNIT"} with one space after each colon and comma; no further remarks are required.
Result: {"value": 97.5, "unit": "km/h"}
